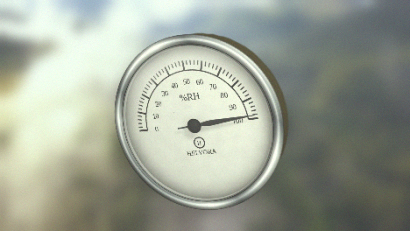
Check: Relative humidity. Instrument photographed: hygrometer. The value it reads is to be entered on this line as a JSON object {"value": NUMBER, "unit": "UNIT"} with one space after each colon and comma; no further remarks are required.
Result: {"value": 98, "unit": "%"}
